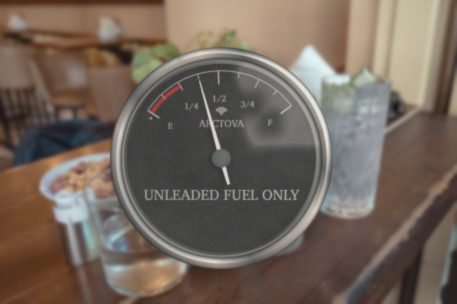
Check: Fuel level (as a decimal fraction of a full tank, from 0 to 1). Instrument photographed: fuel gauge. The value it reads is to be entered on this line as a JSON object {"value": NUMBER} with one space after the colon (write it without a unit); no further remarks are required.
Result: {"value": 0.375}
